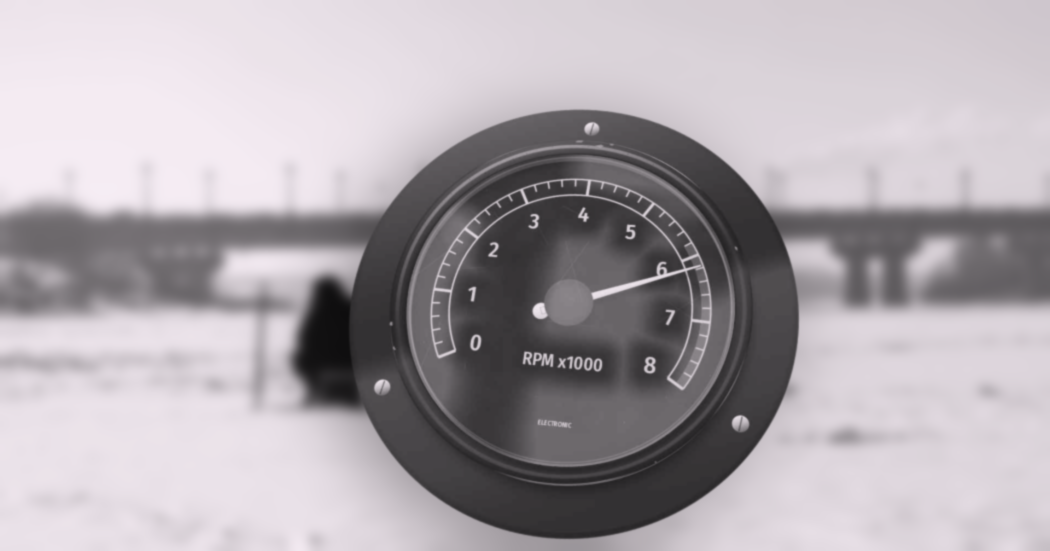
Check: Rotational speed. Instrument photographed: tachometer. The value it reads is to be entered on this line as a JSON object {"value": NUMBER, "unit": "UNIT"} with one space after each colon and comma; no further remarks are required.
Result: {"value": 6200, "unit": "rpm"}
